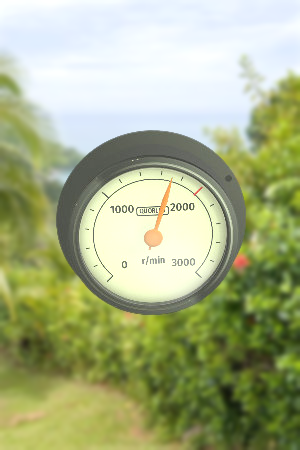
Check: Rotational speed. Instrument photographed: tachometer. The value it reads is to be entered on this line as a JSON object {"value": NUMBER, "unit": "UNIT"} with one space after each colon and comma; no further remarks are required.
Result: {"value": 1700, "unit": "rpm"}
